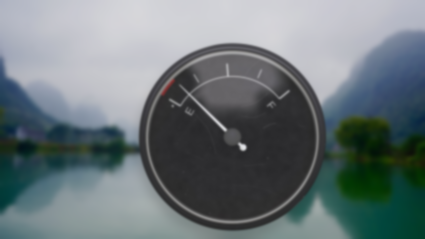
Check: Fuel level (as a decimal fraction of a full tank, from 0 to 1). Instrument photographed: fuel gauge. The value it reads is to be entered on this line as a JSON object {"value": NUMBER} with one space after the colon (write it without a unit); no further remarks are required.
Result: {"value": 0.125}
